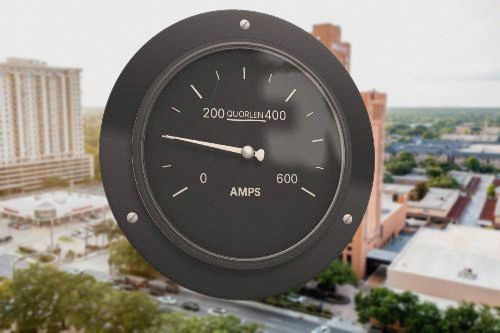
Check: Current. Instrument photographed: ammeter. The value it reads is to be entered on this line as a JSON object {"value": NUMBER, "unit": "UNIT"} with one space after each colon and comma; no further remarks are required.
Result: {"value": 100, "unit": "A"}
